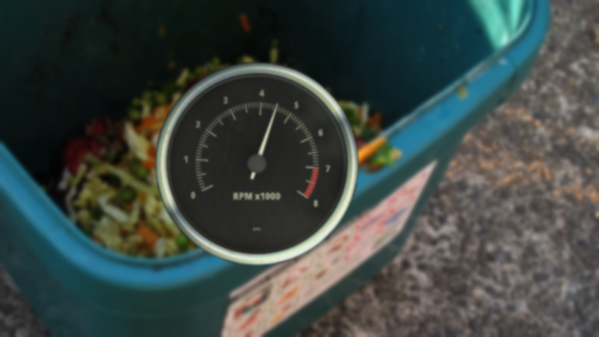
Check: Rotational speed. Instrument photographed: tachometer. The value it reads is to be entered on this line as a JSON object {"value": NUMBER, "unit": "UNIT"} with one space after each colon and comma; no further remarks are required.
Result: {"value": 4500, "unit": "rpm"}
